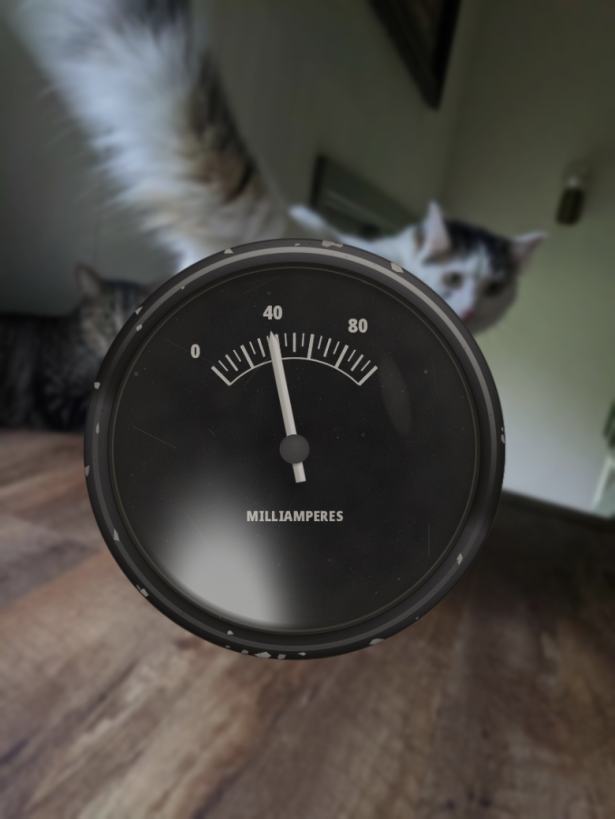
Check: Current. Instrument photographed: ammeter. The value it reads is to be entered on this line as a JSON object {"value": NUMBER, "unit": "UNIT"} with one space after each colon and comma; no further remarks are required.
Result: {"value": 37.5, "unit": "mA"}
